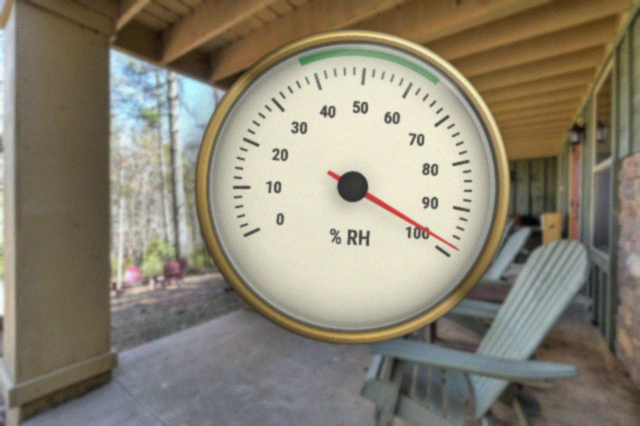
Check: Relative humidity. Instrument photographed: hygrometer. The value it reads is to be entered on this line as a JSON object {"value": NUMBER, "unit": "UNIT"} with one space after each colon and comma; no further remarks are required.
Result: {"value": 98, "unit": "%"}
